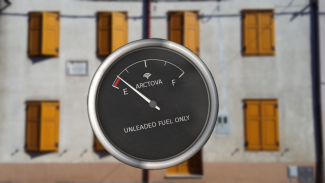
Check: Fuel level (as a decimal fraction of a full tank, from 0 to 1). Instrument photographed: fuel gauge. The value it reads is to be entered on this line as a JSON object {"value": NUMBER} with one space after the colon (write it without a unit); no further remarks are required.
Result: {"value": 0.125}
